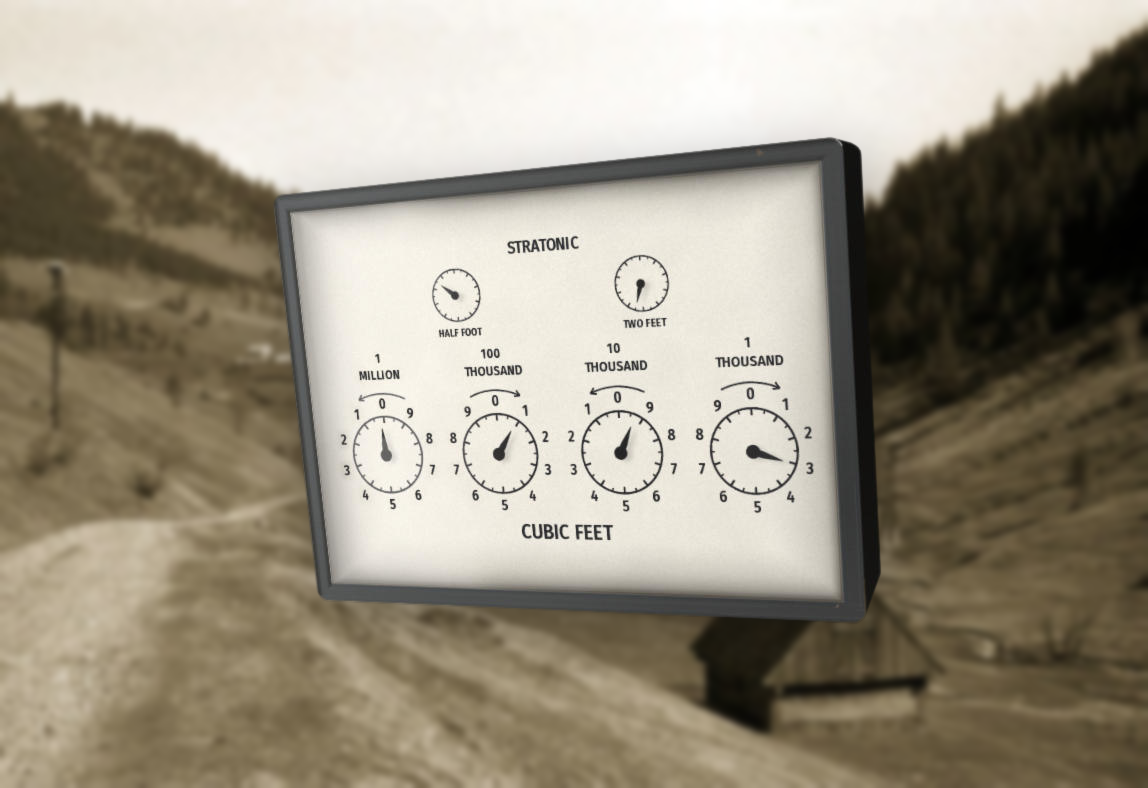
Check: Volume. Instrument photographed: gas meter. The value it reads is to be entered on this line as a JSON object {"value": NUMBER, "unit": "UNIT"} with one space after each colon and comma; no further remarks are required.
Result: {"value": 9300, "unit": "ft³"}
